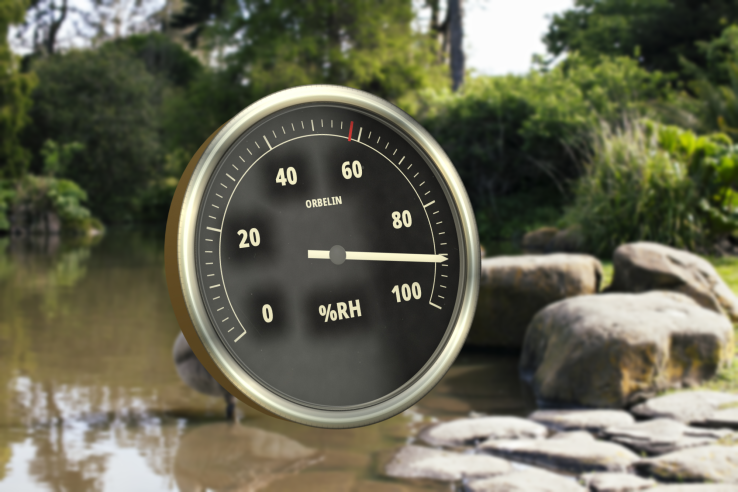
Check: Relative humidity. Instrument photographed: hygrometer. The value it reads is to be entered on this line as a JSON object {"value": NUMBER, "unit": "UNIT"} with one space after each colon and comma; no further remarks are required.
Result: {"value": 91, "unit": "%"}
